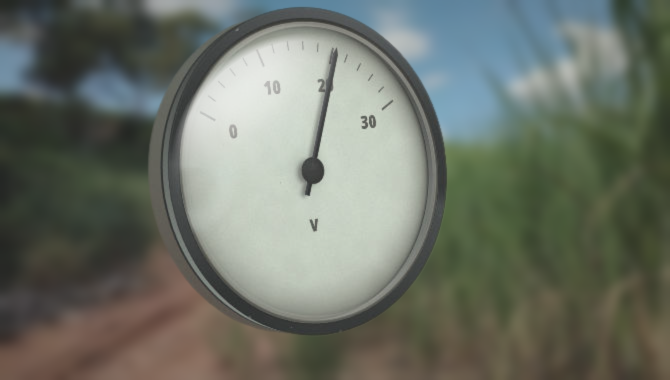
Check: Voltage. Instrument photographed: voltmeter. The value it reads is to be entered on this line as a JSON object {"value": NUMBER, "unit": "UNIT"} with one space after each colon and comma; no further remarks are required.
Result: {"value": 20, "unit": "V"}
